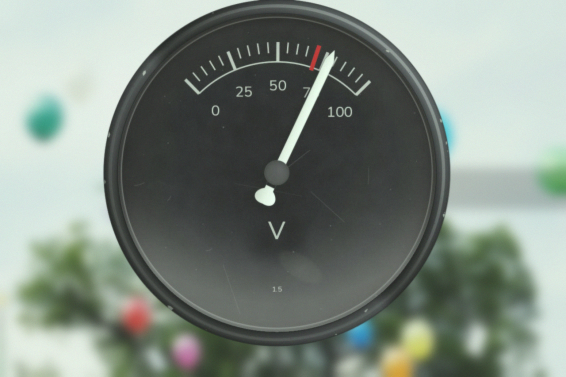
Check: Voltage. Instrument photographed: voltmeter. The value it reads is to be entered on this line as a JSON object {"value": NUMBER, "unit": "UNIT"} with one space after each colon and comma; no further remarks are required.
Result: {"value": 77.5, "unit": "V"}
